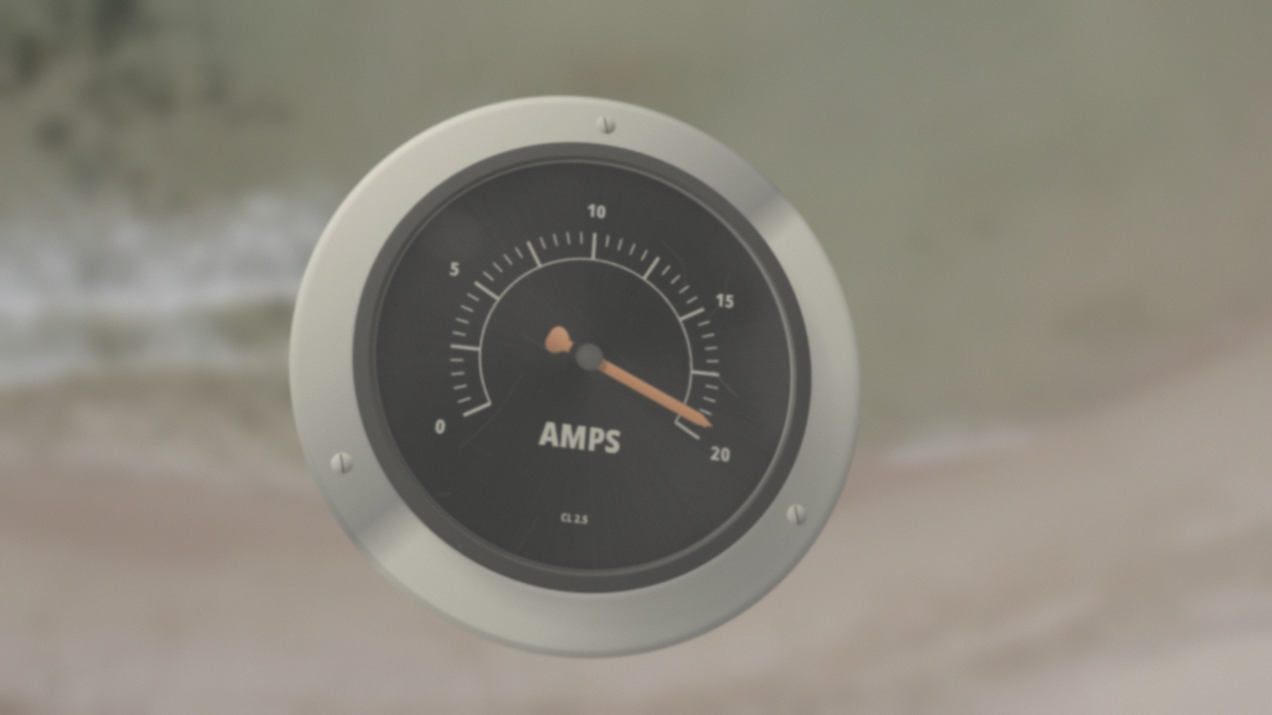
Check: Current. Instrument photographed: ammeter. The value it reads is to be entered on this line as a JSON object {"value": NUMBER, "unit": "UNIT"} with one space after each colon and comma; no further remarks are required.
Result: {"value": 19.5, "unit": "A"}
